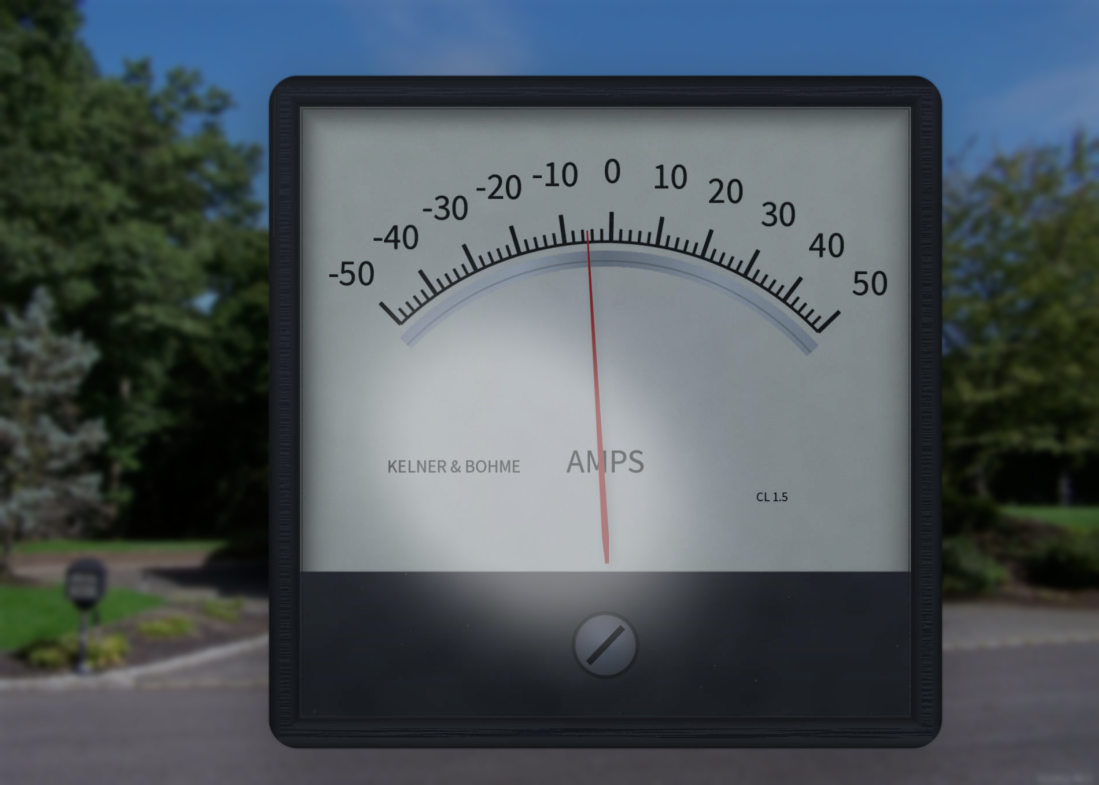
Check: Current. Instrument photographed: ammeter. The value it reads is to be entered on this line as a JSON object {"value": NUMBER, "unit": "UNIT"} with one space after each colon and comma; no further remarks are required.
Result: {"value": -5, "unit": "A"}
